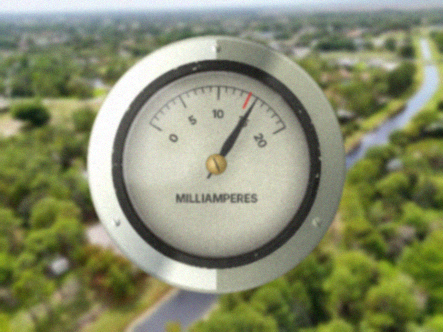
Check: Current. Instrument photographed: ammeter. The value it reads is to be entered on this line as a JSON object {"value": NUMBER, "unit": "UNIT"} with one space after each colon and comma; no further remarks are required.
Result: {"value": 15, "unit": "mA"}
